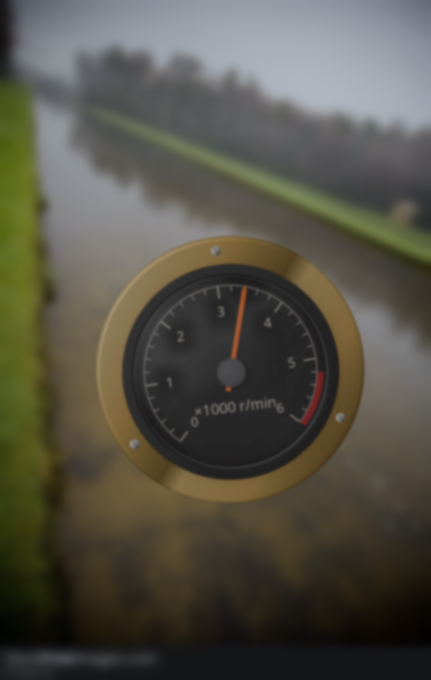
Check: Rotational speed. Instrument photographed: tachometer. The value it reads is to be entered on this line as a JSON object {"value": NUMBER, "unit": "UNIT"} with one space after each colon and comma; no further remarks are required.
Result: {"value": 3400, "unit": "rpm"}
